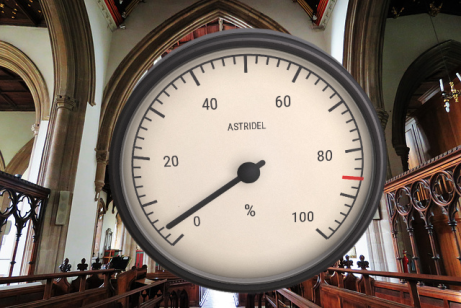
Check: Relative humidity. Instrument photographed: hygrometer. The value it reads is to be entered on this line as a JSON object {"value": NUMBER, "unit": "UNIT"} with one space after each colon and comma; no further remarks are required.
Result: {"value": 4, "unit": "%"}
